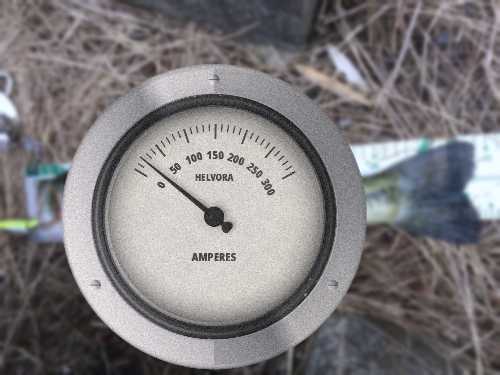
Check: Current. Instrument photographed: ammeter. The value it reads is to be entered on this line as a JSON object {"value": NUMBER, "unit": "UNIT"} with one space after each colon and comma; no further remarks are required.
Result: {"value": 20, "unit": "A"}
